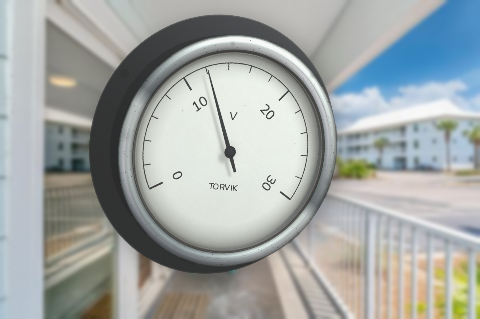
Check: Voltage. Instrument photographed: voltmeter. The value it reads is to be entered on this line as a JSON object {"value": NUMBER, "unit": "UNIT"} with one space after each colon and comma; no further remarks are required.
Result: {"value": 12, "unit": "V"}
